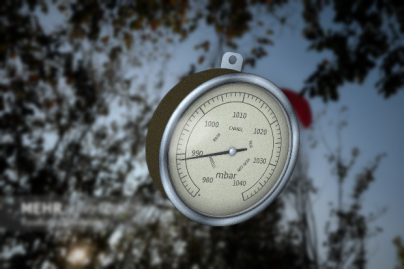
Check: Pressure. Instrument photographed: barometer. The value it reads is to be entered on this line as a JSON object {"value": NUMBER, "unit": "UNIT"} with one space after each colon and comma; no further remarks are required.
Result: {"value": 989, "unit": "mbar"}
